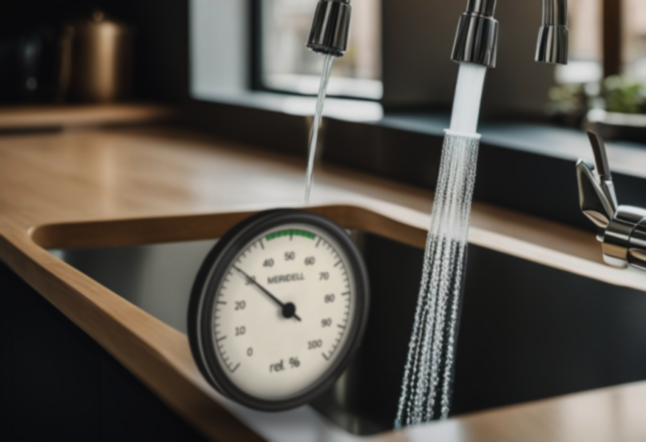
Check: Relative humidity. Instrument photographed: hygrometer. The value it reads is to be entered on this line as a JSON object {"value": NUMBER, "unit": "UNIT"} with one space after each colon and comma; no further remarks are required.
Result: {"value": 30, "unit": "%"}
